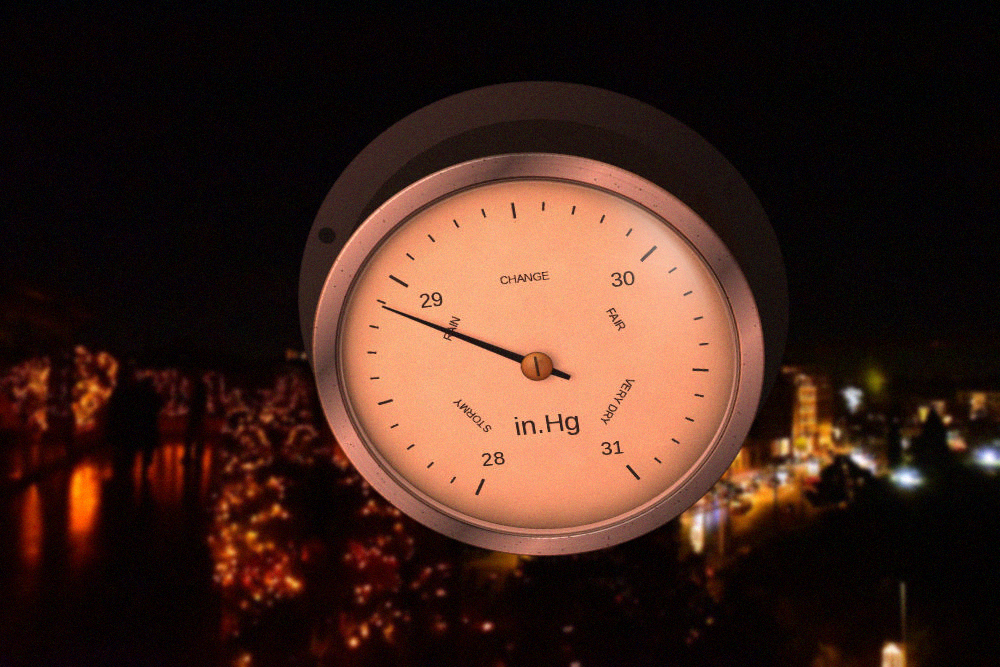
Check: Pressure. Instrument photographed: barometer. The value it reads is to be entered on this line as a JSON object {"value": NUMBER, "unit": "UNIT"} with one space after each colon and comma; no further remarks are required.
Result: {"value": 28.9, "unit": "inHg"}
